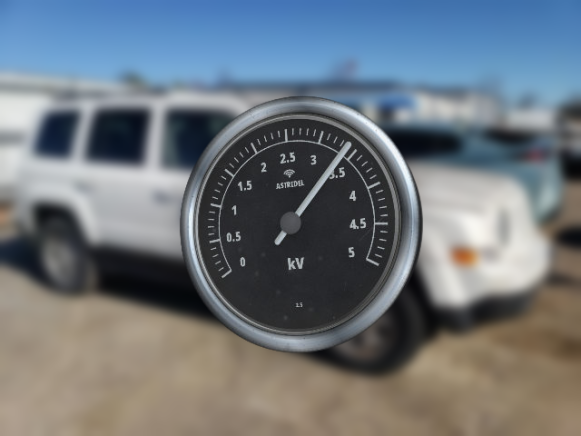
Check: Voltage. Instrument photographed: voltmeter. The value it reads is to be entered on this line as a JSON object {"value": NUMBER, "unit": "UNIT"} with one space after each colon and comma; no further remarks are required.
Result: {"value": 3.4, "unit": "kV"}
